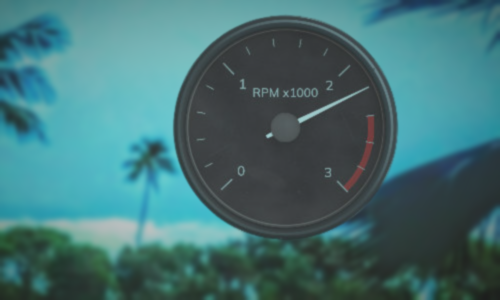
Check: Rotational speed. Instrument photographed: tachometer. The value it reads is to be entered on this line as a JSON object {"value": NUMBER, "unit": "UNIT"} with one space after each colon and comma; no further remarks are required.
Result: {"value": 2200, "unit": "rpm"}
